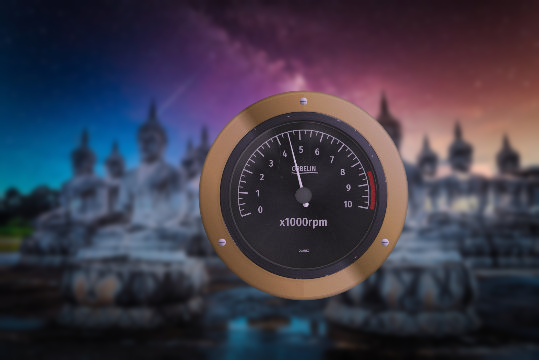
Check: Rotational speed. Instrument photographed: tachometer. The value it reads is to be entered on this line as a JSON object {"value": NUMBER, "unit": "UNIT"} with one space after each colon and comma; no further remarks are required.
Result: {"value": 4500, "unit": "rpm"}
